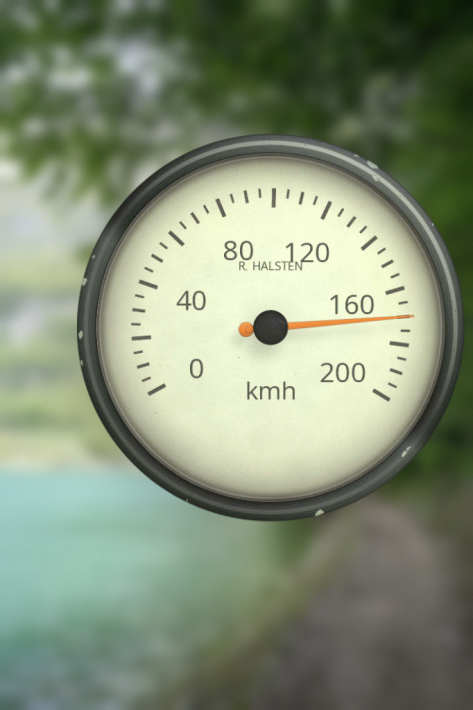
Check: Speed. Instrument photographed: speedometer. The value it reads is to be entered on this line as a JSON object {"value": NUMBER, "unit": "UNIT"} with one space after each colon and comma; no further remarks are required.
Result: {"value": 170, "unit": "km/h"}
